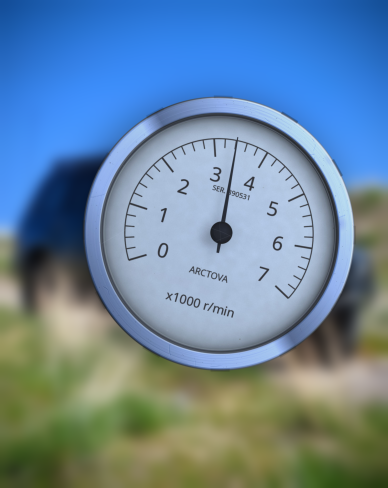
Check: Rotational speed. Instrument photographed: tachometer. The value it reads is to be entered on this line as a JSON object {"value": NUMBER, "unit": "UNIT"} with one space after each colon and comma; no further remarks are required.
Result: {"value": 3400, "unit": "rpm"}
